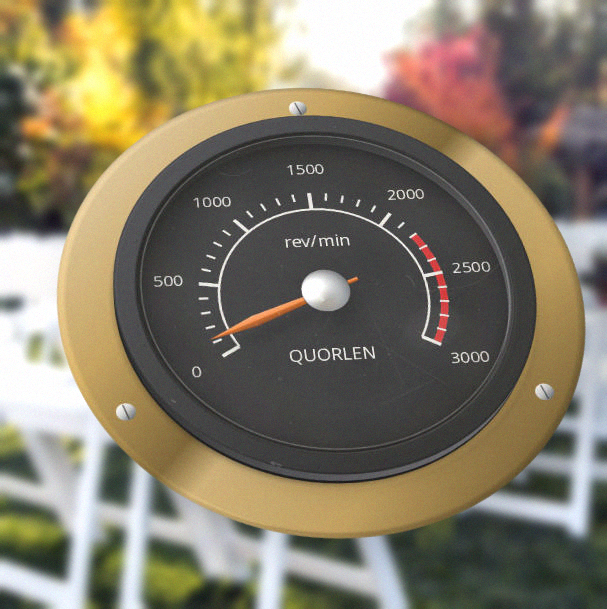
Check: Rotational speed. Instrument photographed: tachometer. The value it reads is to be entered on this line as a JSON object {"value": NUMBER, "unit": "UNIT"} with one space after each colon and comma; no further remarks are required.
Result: {"value": 100, "unit": "rpm"}
